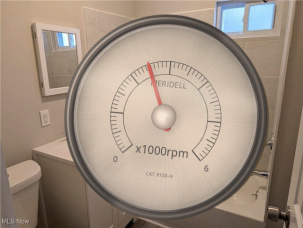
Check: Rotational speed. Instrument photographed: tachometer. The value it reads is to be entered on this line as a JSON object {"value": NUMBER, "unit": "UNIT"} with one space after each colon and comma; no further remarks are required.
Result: {"value": 2500, "unit": "rpm"}
